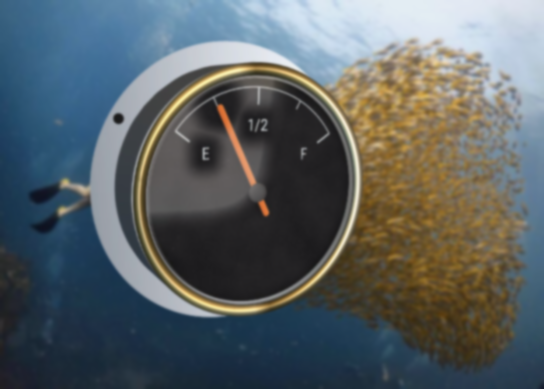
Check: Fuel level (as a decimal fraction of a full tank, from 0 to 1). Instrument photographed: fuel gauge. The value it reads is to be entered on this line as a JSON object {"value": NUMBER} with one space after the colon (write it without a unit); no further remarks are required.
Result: {"value": 0.25}
